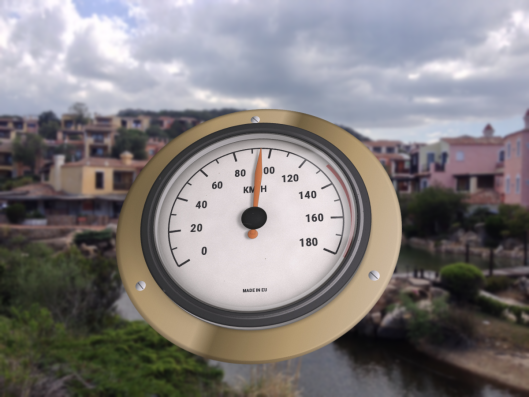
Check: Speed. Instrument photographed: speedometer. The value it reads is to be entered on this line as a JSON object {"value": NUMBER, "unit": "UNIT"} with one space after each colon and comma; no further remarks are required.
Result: {"value": 95, "unit": "km/h"}
